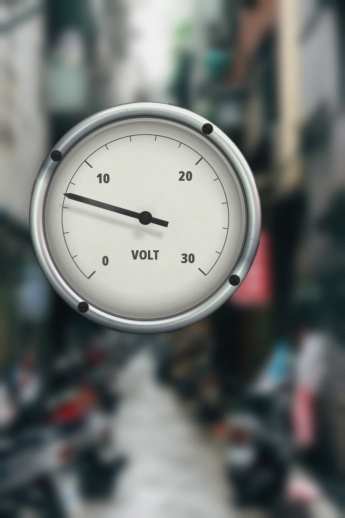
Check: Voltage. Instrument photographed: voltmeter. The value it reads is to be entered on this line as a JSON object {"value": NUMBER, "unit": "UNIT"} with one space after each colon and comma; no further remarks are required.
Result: {"value": 7, "unit": "V"}
